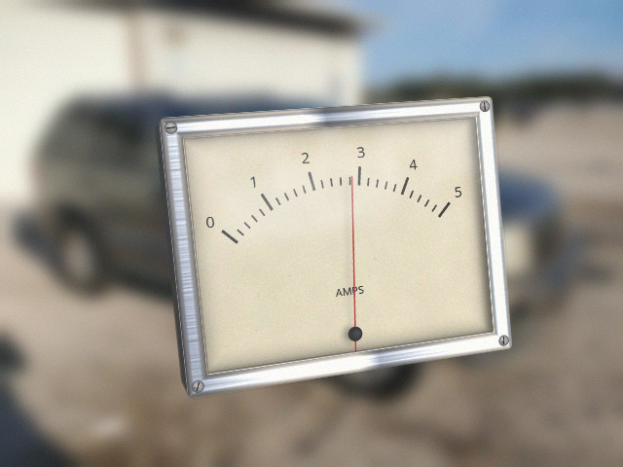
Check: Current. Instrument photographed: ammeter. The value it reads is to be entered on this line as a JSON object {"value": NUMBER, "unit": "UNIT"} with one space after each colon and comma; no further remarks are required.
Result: {"value": 2.8, "unit": "A"}
